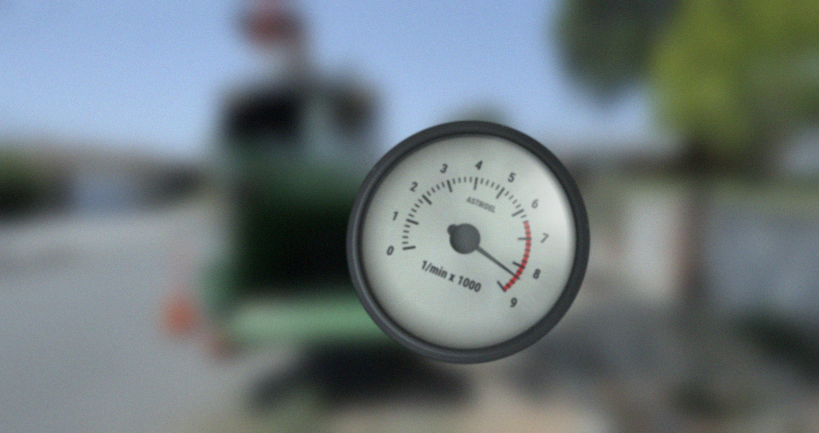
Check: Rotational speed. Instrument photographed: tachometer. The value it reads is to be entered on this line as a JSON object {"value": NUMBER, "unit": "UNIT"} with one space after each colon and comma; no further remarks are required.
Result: {"value": 8400, "unit": "rpm"}
